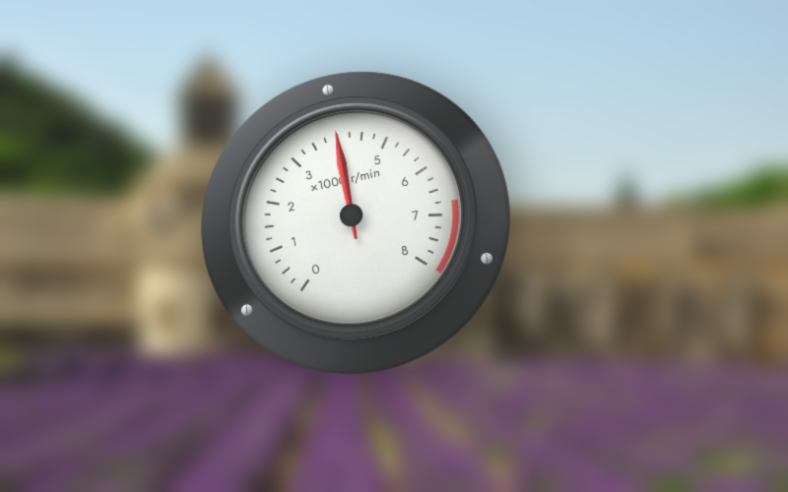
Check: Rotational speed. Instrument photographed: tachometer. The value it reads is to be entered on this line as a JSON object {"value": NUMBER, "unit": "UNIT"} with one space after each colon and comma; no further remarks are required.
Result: {"value": 4000, "unit": "rpm"}
